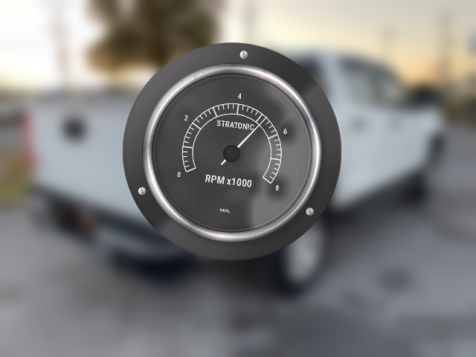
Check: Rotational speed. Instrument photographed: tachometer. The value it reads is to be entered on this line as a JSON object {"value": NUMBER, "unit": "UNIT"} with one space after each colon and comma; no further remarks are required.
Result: {"value": 5200, "unit": "rpm"}
